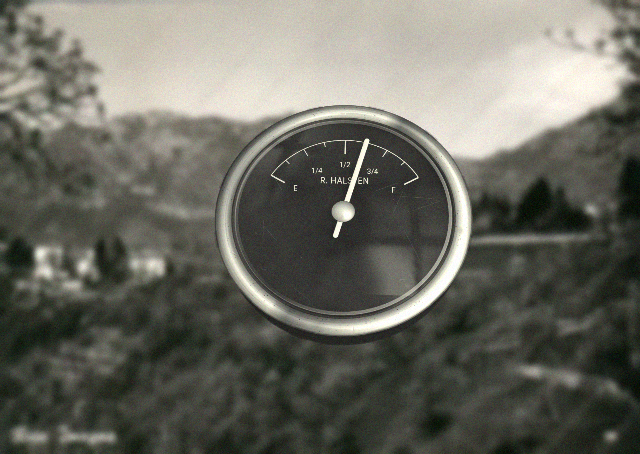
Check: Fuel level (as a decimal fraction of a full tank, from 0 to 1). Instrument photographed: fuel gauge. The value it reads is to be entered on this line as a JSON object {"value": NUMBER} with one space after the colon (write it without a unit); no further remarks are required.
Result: {"value": 0.625}
